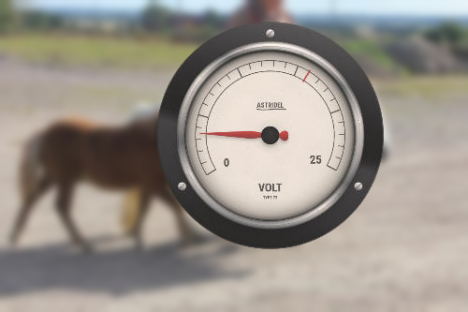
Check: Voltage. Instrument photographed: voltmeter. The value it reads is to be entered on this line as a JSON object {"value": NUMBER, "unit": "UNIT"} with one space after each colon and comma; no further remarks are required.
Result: {"value": 3.5, "unit": "V"}
